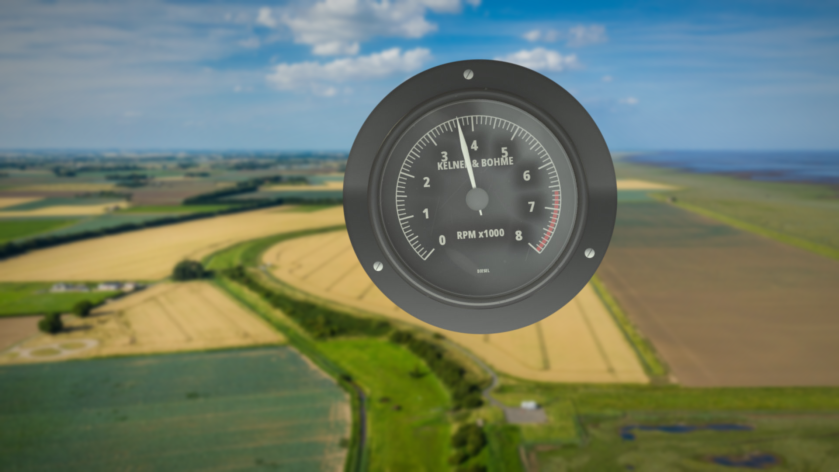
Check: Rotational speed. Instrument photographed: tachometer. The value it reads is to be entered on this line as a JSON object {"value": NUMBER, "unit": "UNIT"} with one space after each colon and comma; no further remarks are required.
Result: {"value": 3700, "unit": "rpm"}
